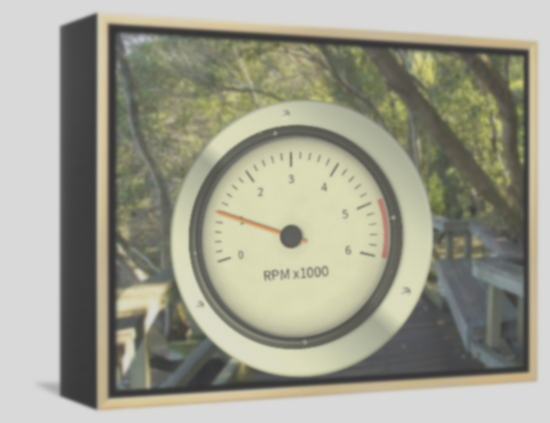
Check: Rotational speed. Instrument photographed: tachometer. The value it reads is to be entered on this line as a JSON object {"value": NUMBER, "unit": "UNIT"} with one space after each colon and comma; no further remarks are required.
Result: {"value": 1000, "unit": "rpm"}
